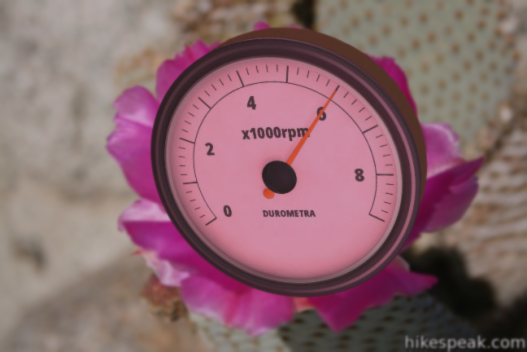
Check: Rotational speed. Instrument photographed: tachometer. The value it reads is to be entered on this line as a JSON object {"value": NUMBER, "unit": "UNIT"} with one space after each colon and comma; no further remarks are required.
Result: {"value": 6000, "unit": "rpm"}
